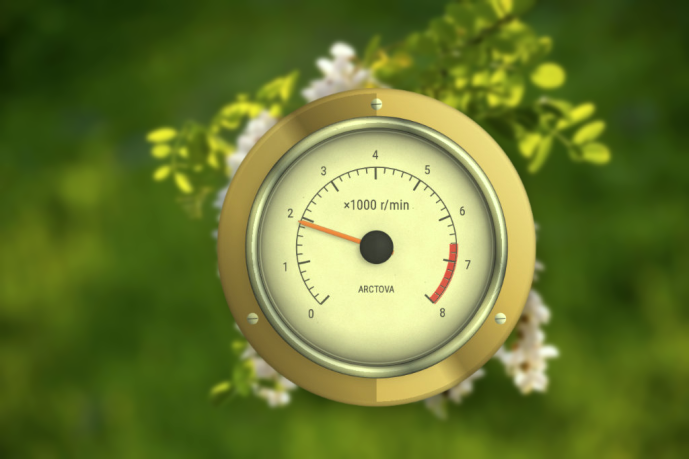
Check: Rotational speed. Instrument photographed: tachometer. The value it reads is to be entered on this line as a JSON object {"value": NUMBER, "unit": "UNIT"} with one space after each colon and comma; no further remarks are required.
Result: {"value": 1900, "unit": "rpm"}
